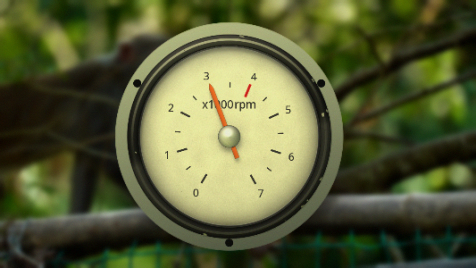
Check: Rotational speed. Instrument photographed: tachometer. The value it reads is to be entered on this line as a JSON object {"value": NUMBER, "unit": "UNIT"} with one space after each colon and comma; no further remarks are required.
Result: {"value": 3000, "unit": "rpm"}
